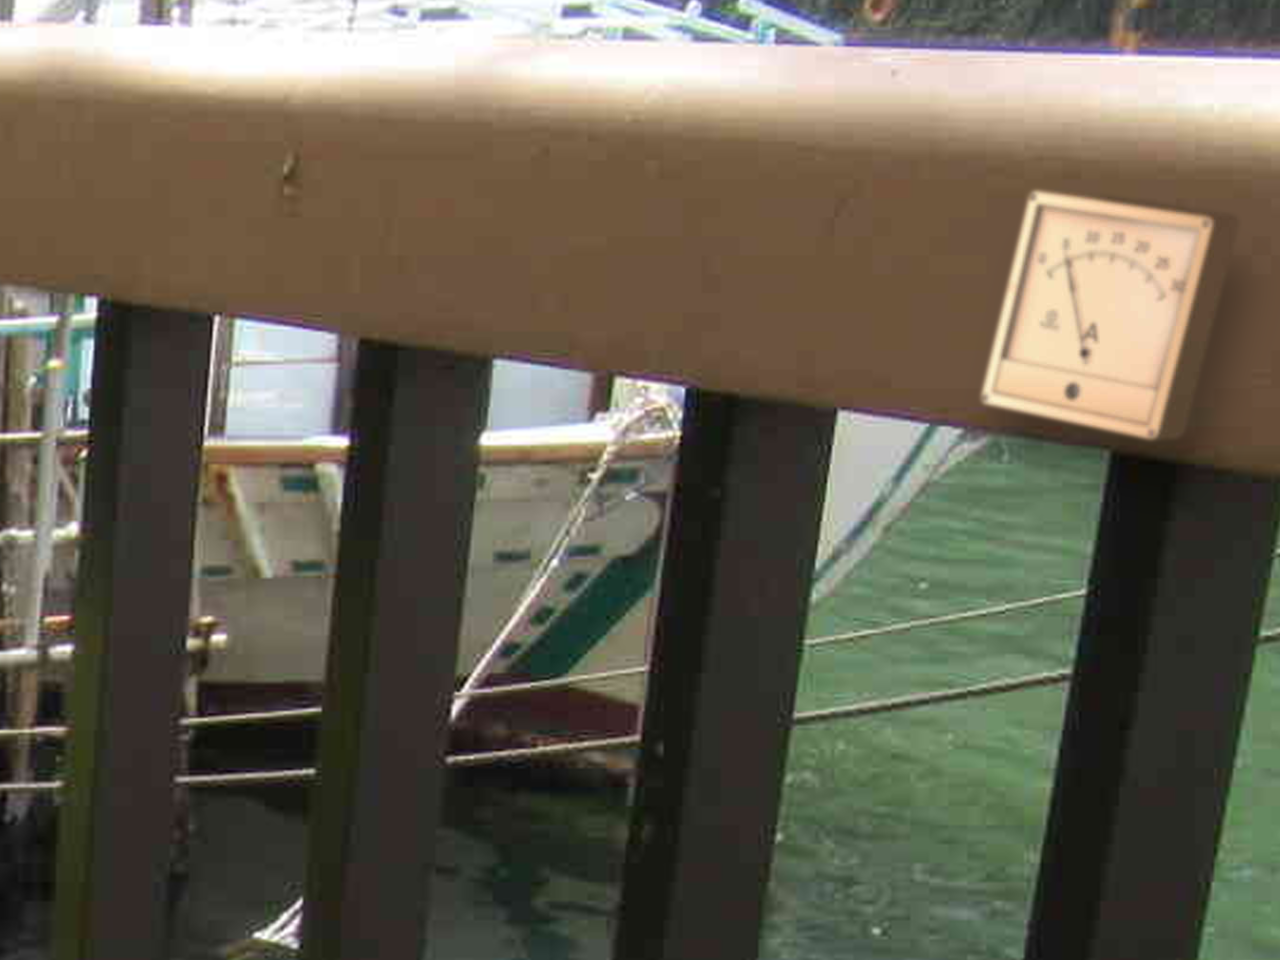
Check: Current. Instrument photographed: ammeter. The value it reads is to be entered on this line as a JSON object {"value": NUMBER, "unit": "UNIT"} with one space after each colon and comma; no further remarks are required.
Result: {"value": 5, "unit": "A"}
